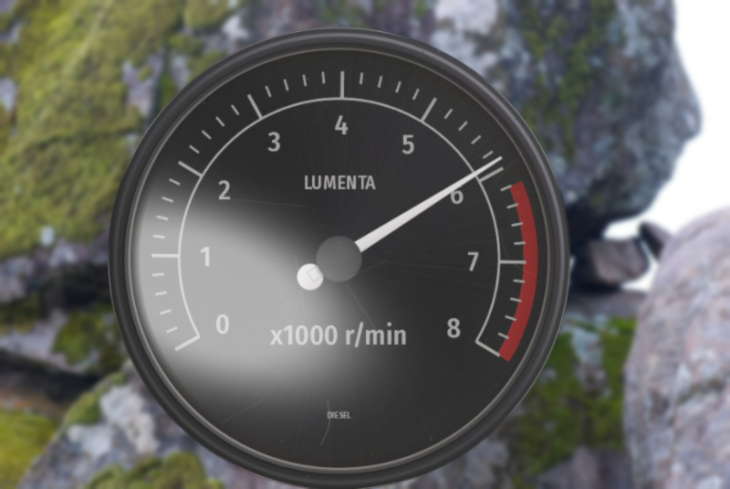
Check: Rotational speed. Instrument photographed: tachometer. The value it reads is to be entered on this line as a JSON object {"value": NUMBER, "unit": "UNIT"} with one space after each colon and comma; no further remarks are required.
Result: {"value": 5900, "unit": "rpm"}
